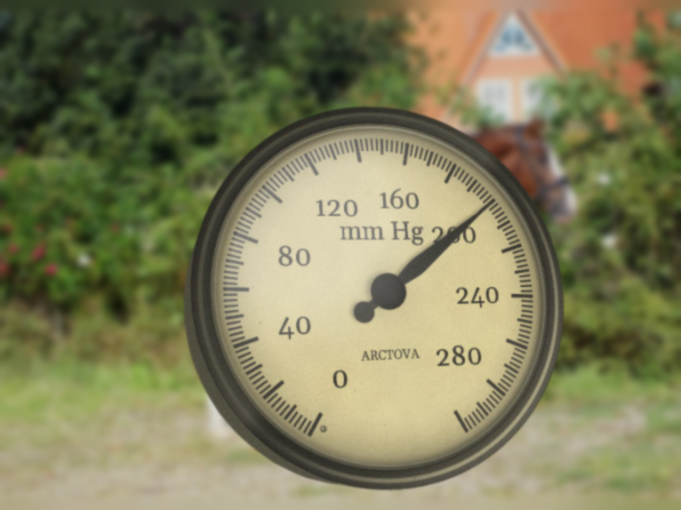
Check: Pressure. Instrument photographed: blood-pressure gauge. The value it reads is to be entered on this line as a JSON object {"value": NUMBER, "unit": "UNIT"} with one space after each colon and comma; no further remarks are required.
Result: {"value": 200, "unit": "mmHg"}
